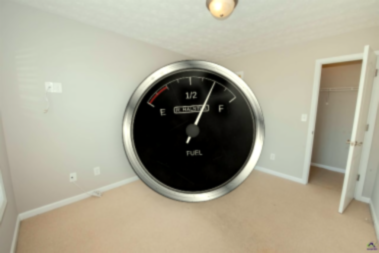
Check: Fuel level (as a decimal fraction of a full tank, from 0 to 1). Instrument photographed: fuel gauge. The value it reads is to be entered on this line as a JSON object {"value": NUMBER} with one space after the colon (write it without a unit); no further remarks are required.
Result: {"value": 0.75}
